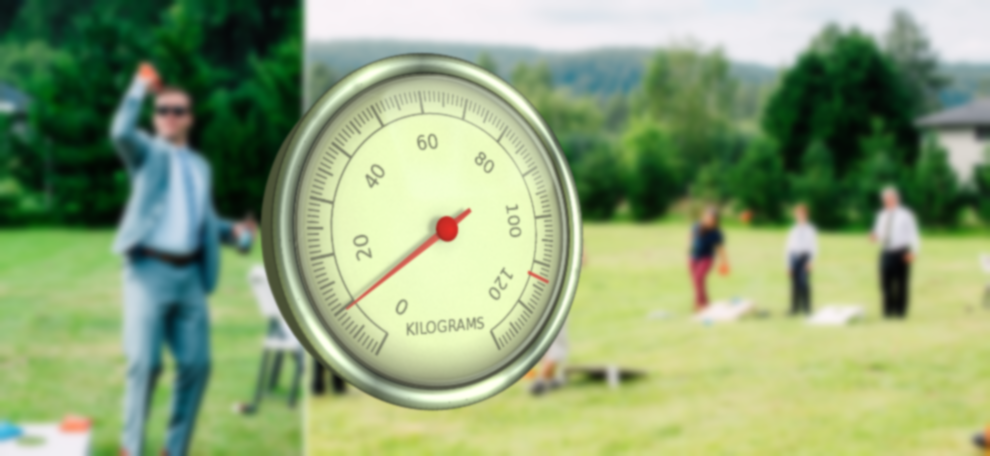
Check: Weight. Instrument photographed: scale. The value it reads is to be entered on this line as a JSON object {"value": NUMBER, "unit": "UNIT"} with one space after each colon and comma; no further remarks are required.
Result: {"value": 10, "unit": "kg"}
